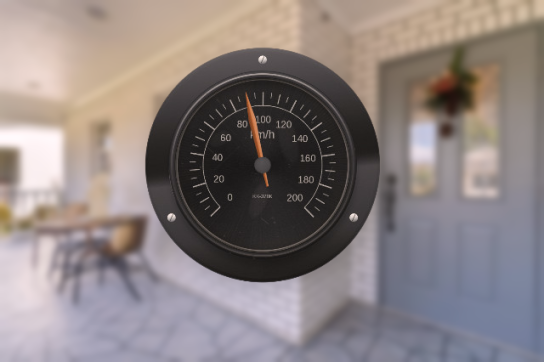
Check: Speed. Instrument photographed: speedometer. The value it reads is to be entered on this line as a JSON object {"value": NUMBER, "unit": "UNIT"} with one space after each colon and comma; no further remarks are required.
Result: {"value": 90, "unit": "km/h"}
